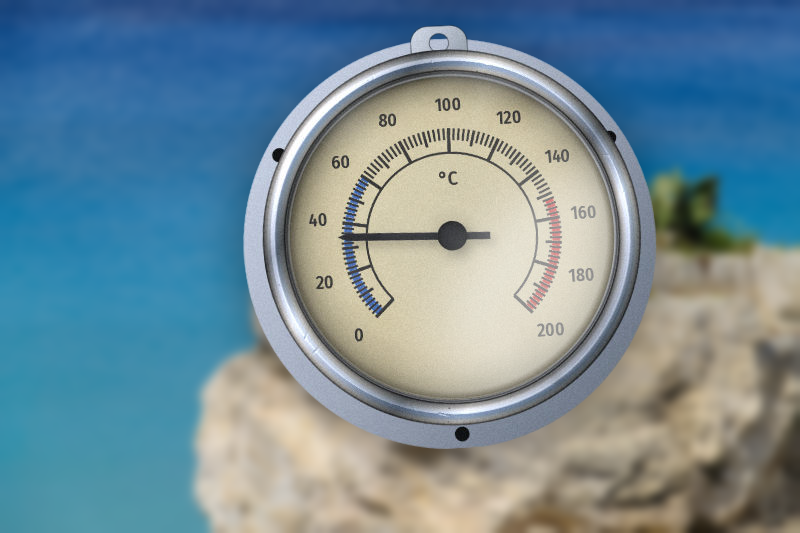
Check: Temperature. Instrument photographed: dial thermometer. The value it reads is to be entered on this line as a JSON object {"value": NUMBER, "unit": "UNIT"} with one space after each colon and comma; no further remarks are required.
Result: {"value": 34, "unit": "°C"}
